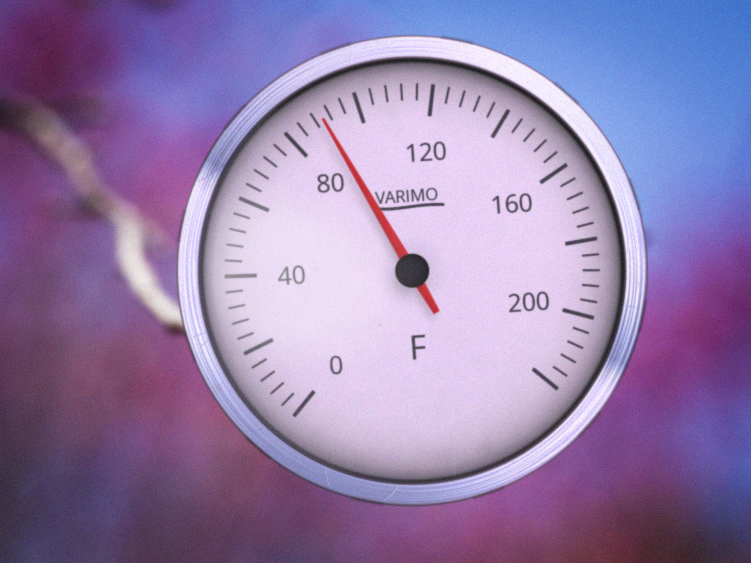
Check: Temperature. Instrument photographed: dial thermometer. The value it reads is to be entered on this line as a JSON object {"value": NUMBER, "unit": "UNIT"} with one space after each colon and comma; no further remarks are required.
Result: {"value": 90, "unit": "°F"}
